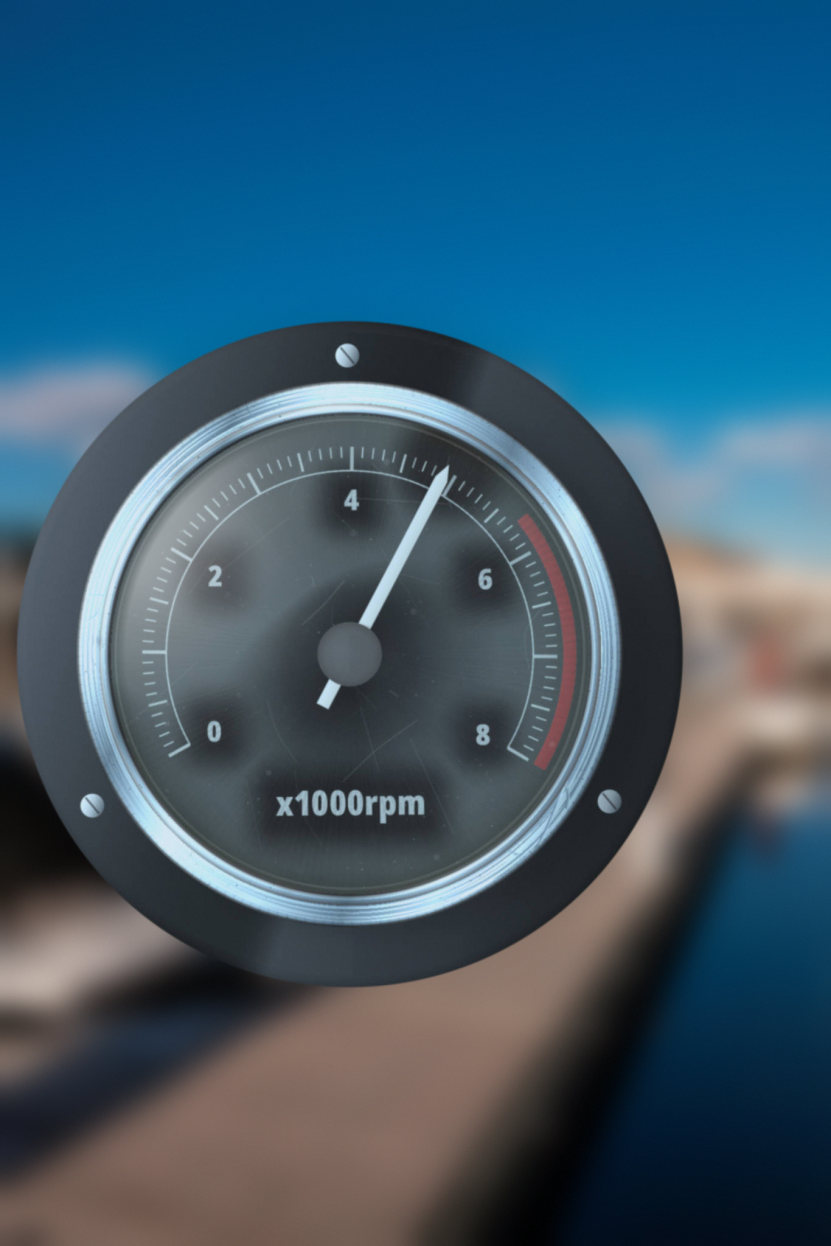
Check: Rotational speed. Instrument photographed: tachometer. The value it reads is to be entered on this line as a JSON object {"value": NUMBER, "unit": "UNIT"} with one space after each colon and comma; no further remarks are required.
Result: {"value": 4900, "unit": "rpm"}
